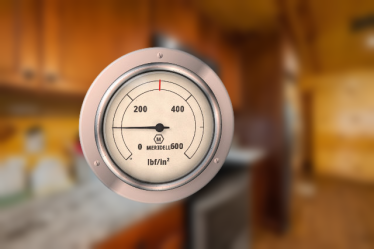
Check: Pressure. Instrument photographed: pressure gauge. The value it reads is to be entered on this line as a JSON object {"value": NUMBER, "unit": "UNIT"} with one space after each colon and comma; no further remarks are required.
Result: {"value": 100, "unit": "psi"}
